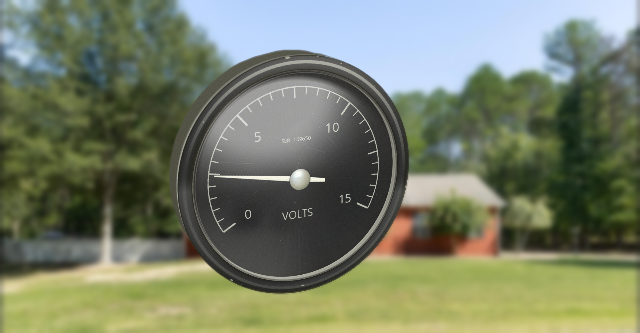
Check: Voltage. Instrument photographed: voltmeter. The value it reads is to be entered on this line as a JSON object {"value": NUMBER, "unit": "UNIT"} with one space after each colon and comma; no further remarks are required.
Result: {"value": 2.5, "unit": "V"}
